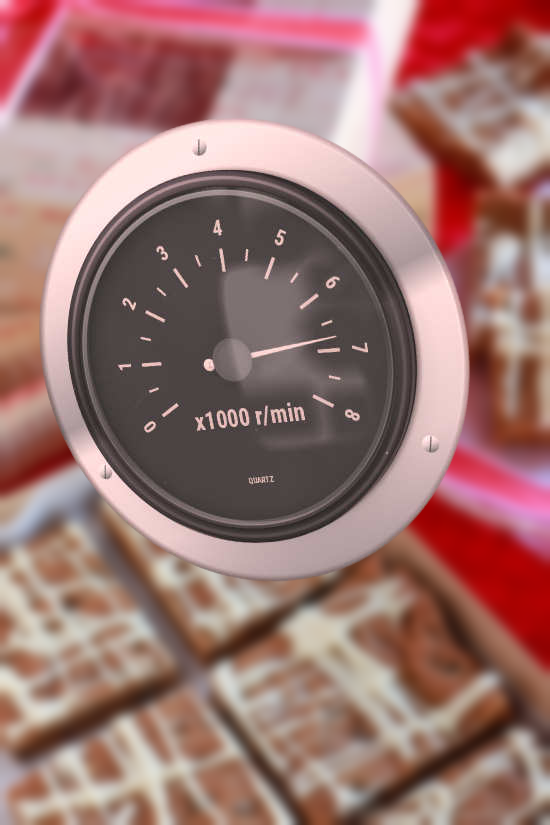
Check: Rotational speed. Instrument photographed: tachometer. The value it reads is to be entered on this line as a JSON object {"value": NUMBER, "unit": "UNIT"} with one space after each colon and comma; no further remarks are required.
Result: {"value": 6750, "unit": "rpm"}
